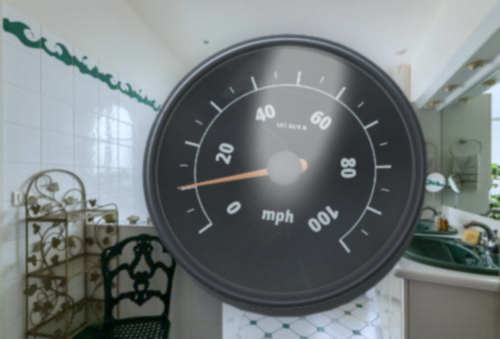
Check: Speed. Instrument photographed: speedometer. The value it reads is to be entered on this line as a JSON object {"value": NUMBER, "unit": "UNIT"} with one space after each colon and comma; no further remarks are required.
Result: {"value": 10, "unit": "mph"}
